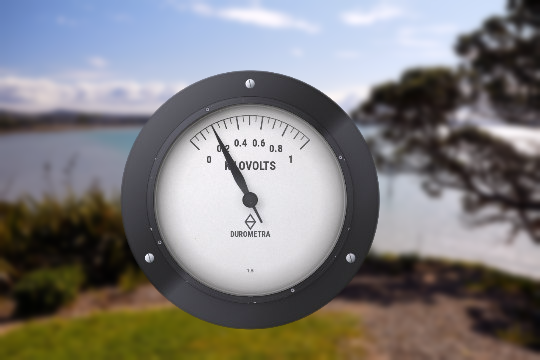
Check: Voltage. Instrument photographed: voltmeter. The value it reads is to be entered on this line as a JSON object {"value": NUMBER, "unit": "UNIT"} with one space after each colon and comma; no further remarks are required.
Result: {"value": 0.2, "unit": "kV"}
